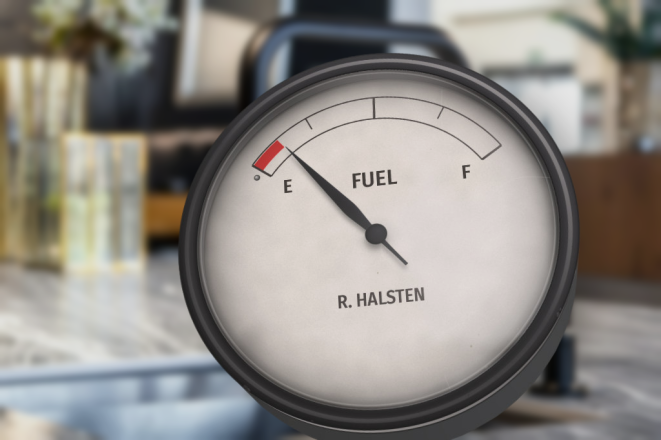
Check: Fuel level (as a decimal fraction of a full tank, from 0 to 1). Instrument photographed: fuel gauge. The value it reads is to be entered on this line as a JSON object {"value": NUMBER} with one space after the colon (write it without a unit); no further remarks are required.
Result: {"value": 0.125}
